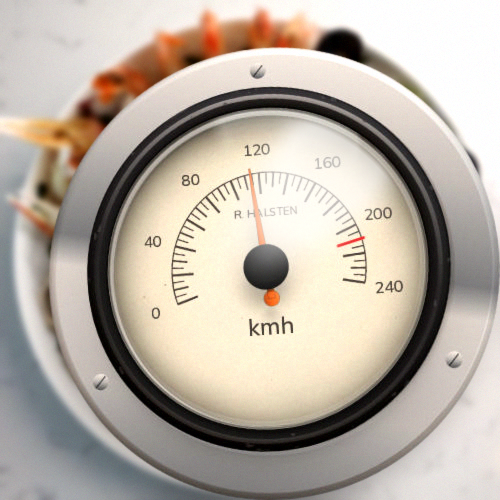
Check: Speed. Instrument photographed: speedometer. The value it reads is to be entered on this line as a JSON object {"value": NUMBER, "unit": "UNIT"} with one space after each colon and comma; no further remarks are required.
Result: {"value": 115, "unit": "km/h"}
